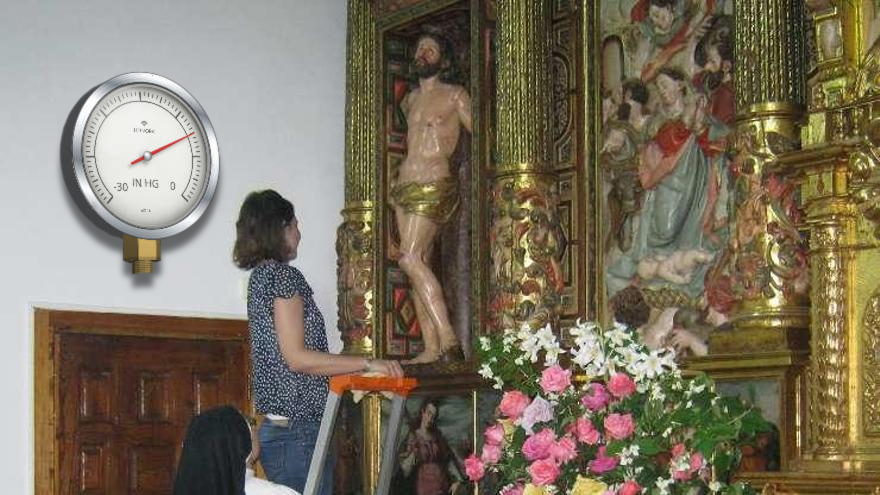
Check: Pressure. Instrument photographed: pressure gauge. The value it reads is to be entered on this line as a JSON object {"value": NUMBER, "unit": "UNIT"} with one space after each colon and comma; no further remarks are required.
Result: {"value": -7.5, "unit": "inHg"}
